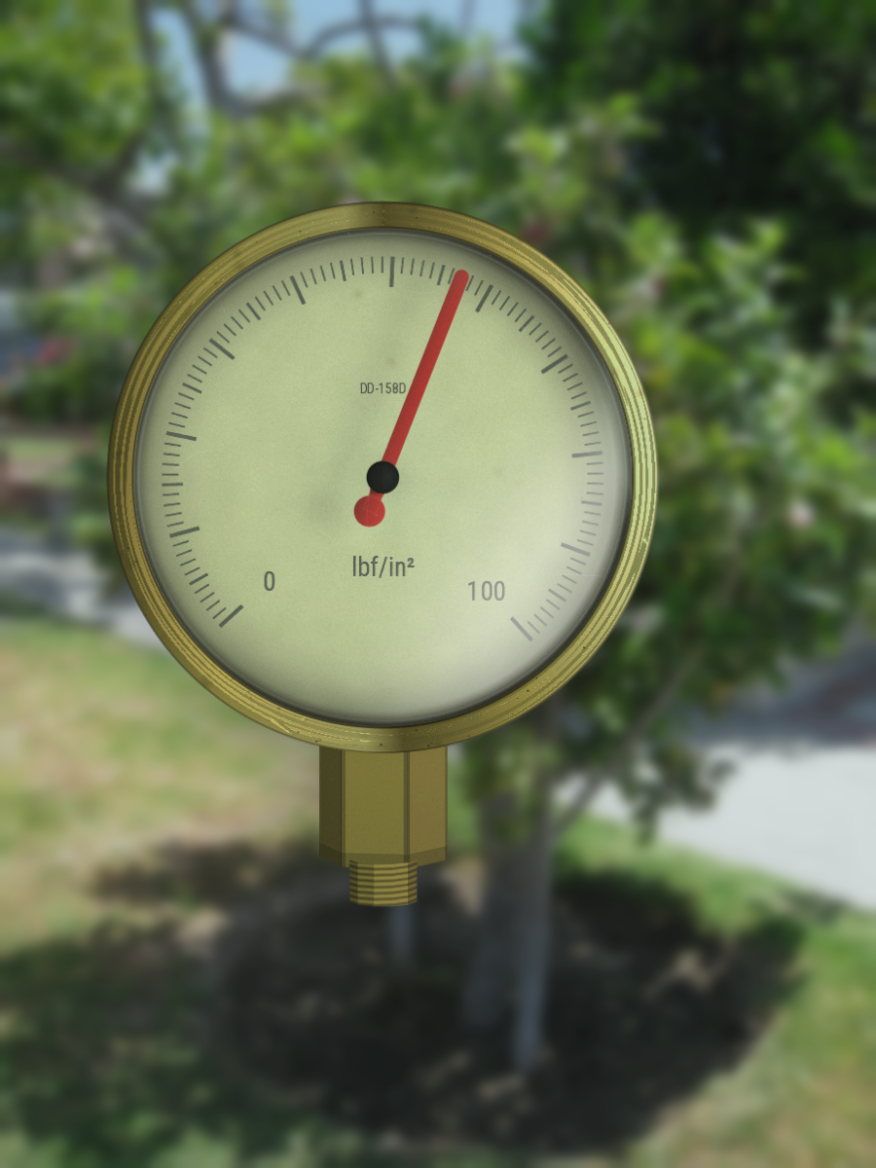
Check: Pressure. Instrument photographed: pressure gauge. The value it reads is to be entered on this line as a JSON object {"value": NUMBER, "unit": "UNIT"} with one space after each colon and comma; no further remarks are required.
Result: {"value": 57, "unit": "psi"}
